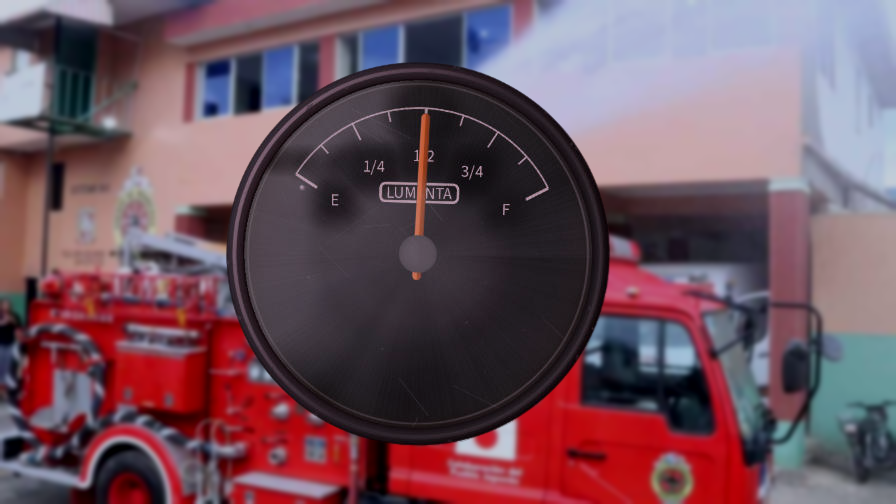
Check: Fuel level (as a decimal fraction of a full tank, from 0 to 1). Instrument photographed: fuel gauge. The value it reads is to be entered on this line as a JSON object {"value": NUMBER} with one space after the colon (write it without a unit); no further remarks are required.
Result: {"value": 0.5}
